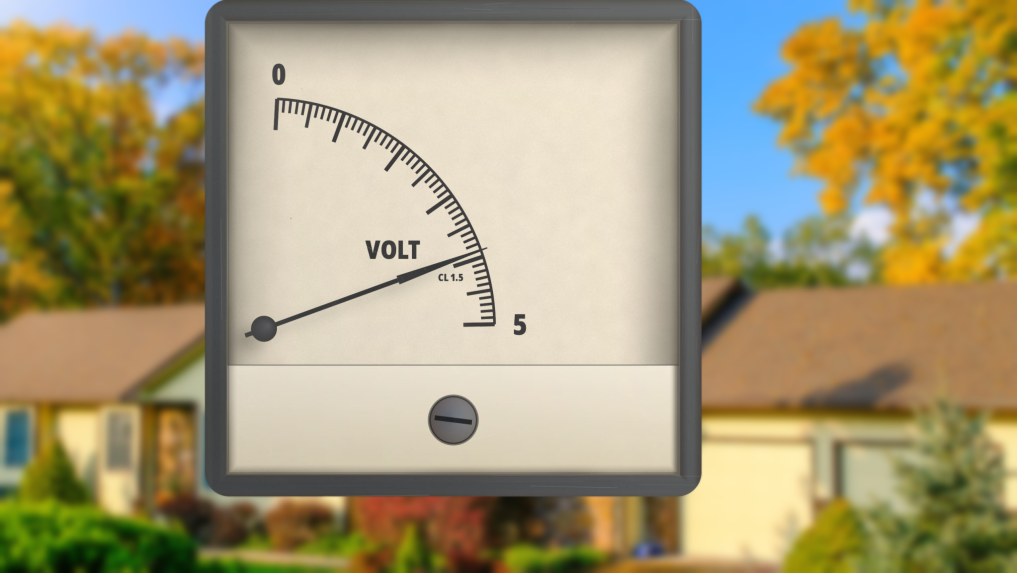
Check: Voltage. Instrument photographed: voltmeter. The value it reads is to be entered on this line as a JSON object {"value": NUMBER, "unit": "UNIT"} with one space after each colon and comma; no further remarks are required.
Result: {"value": 3.9, "unit": "V"}
